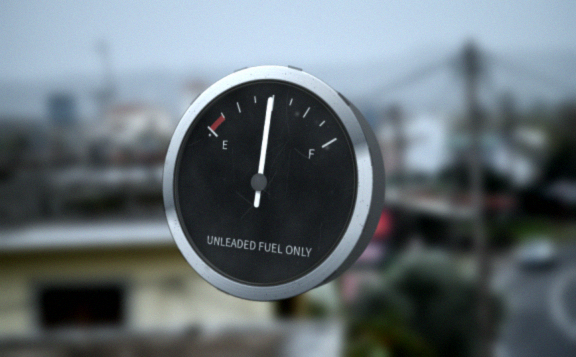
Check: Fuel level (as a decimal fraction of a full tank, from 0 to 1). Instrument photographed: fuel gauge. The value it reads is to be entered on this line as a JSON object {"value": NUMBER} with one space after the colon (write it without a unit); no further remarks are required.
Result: {"value": 0.5}
